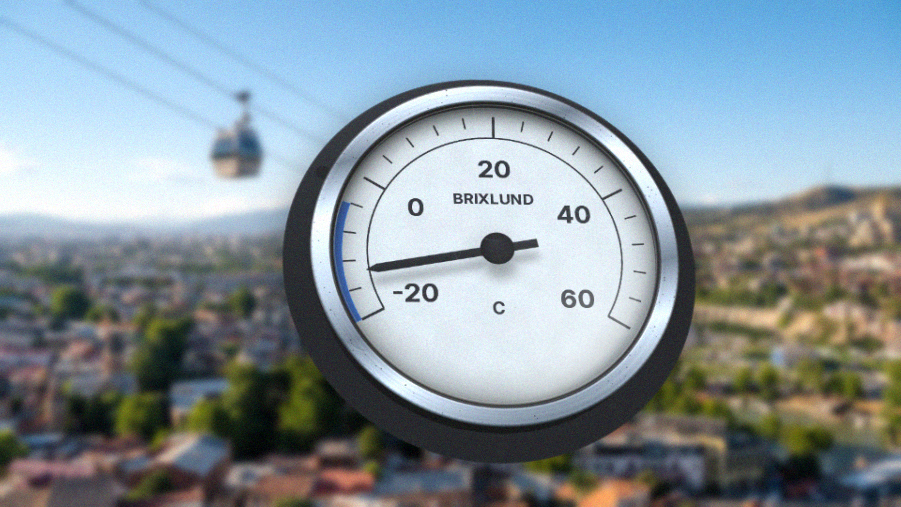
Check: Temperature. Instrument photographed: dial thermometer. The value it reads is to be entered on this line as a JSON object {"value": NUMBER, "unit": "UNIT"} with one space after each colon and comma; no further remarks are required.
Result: {"value": -14, "unit": "°C"}
